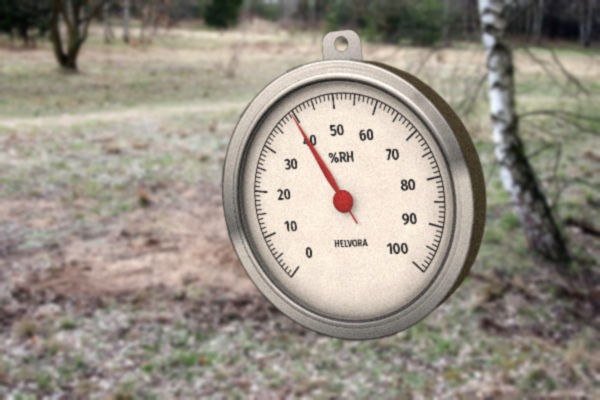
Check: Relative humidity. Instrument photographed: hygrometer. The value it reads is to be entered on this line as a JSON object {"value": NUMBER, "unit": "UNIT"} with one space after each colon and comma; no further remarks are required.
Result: {"value": 40, "unit": "%"}
